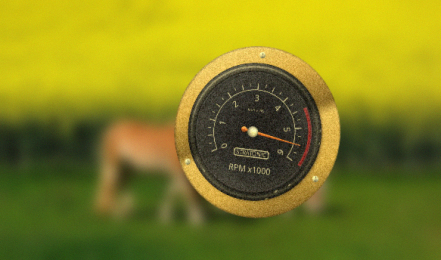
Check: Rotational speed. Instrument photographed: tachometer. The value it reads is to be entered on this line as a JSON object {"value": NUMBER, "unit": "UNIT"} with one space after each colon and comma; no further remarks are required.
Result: {"value": 5500, "unit": "rpm"}
